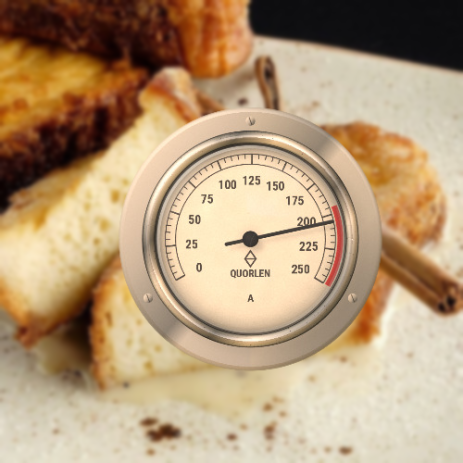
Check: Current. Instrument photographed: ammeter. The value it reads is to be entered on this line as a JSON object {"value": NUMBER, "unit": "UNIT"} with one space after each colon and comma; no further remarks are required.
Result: {"value": 205, "unit": "A"}
